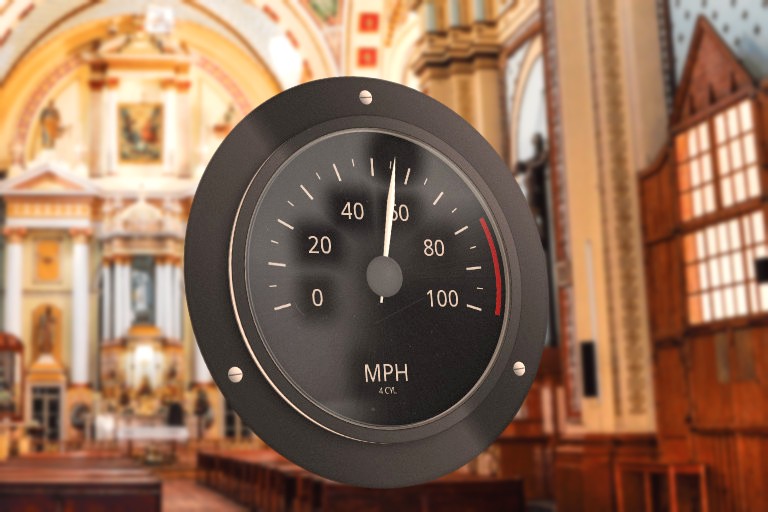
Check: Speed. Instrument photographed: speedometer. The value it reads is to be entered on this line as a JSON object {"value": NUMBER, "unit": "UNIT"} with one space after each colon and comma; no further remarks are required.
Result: {"value": 55, "unit": "mph"}
